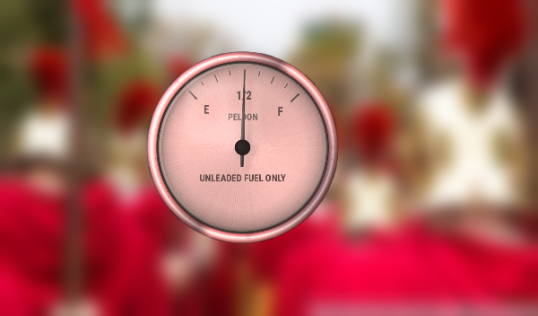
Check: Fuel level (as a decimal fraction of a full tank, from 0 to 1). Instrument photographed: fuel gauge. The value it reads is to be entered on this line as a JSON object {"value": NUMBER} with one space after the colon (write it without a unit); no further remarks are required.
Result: {"value": 0.5}
